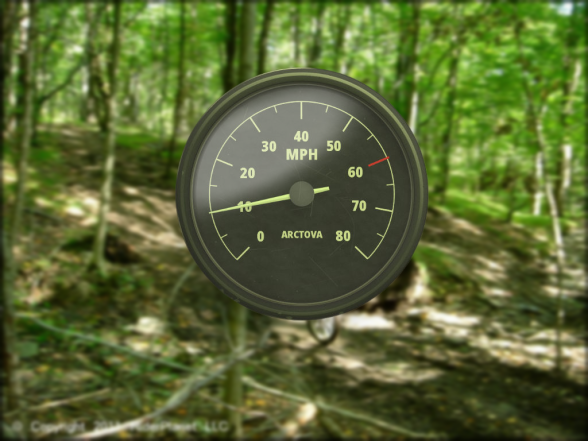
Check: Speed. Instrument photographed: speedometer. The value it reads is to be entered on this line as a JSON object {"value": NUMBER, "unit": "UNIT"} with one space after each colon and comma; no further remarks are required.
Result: {"value": 10, "unit": "mph"}
